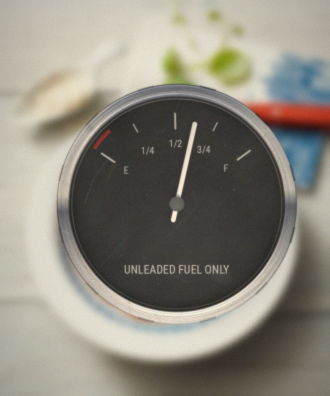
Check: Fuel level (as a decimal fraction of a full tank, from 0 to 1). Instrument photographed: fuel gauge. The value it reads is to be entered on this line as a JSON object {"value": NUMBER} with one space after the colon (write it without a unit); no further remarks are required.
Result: {"value": 0.625}
